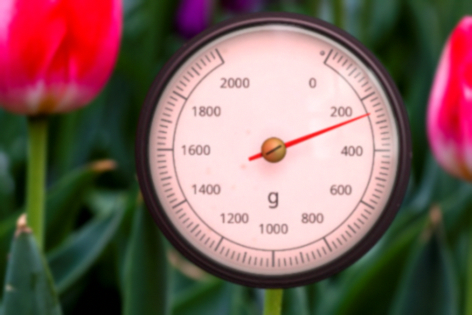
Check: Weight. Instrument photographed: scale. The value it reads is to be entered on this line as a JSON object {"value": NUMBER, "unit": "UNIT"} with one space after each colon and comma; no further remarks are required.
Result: {"value": 260, "unit": "g"}
